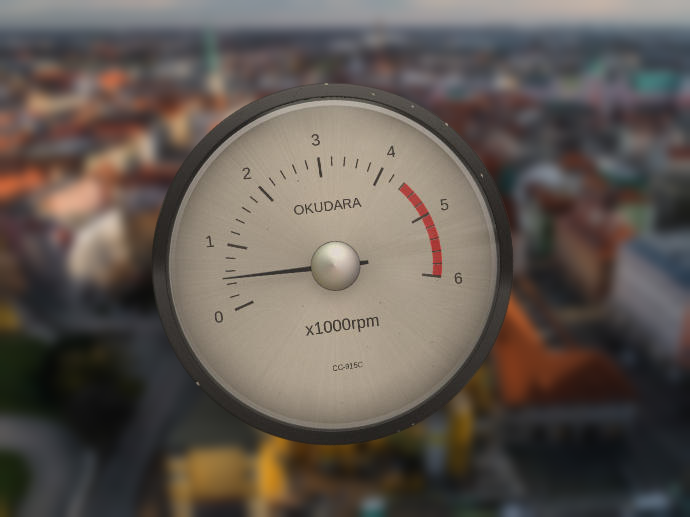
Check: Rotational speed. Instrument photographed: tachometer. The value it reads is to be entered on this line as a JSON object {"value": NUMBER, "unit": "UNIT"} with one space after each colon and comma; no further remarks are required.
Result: {"value": 500, "unit": "rpm"}
